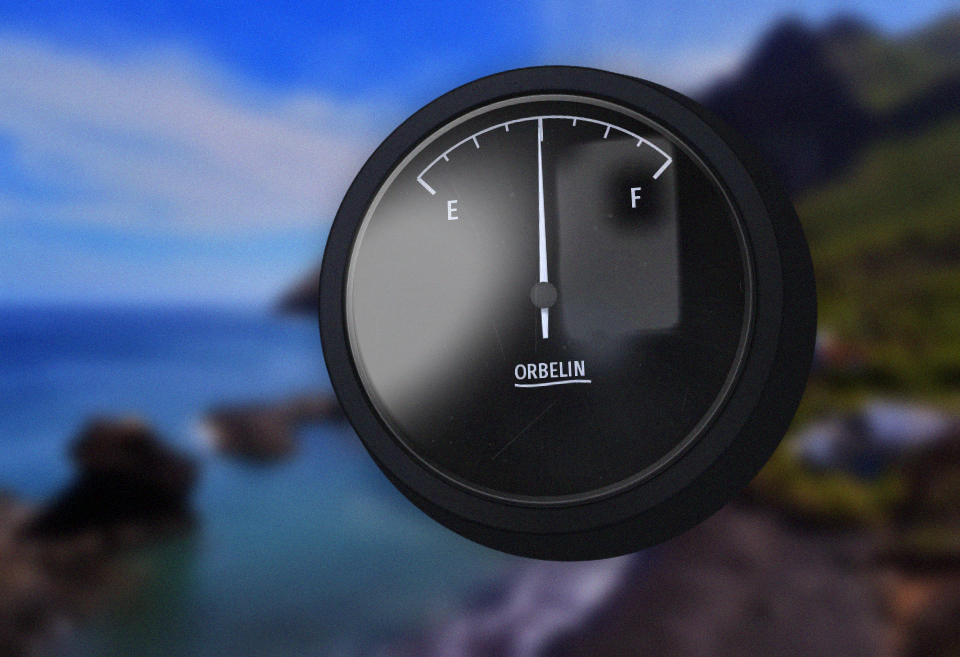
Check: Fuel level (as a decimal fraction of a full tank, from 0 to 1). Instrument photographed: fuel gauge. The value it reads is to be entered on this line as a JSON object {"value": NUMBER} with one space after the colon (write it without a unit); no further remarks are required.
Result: {"value": 0.5}
